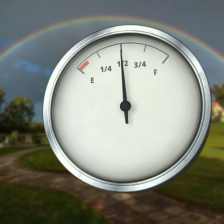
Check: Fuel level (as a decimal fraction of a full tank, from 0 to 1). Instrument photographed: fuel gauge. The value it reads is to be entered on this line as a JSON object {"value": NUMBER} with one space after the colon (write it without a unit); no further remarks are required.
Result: {"value": 0.5}
